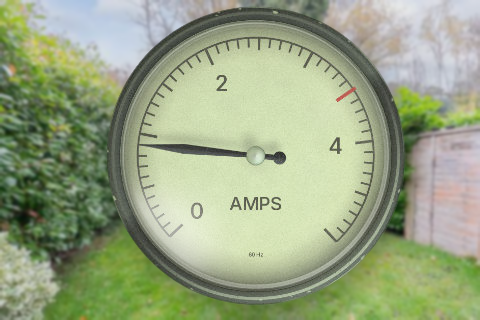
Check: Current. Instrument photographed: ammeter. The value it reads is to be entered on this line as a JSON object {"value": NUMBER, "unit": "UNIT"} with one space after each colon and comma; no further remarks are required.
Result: {"value": 0.9, "unit": "A"}
